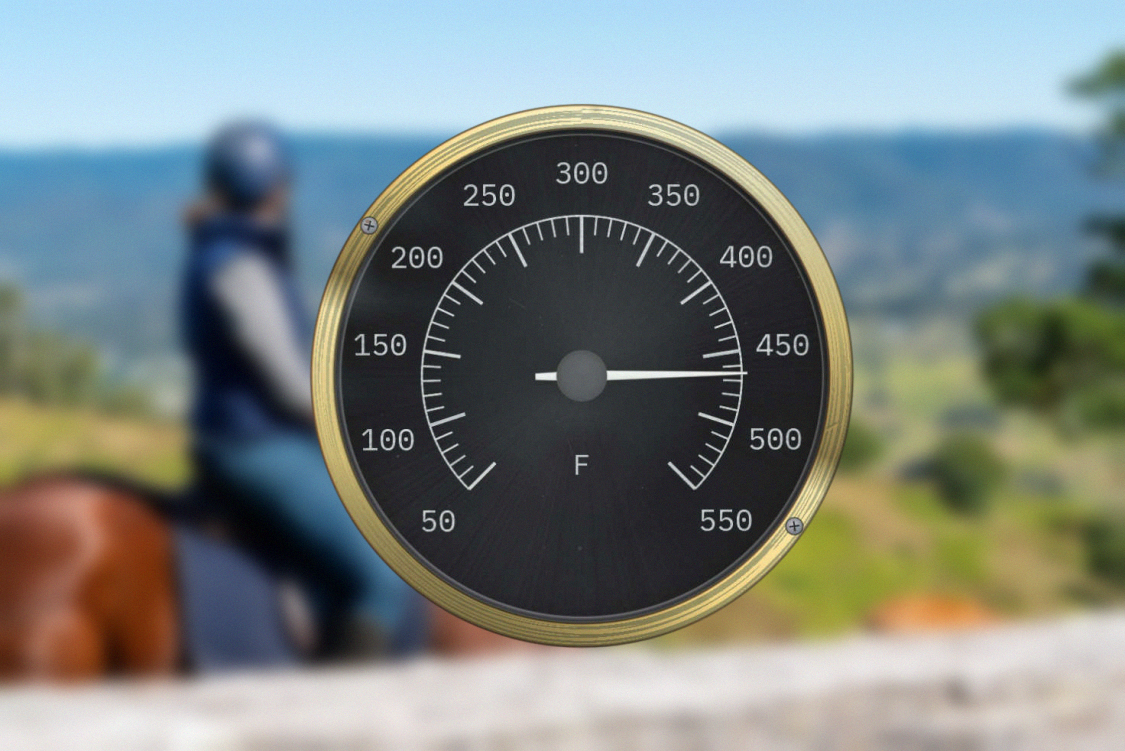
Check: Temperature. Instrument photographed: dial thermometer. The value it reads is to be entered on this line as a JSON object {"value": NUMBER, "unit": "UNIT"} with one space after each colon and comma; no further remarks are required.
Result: {"value": 465, "unit": "°F"}
